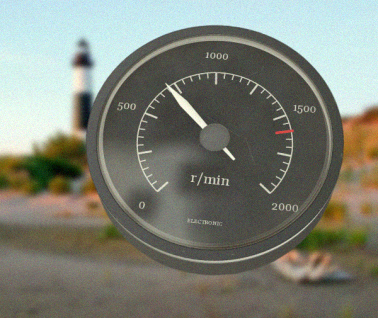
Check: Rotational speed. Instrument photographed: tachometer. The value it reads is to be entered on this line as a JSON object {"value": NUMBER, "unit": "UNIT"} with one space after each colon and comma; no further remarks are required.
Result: {"value": 700, "unit": "rpm"}
